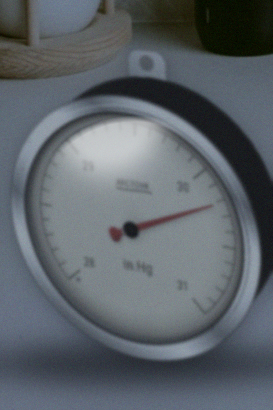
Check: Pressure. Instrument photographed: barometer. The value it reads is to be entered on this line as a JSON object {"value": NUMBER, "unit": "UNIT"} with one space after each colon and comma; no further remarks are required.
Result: {"value": 30.2, "unit": "inHg"}
